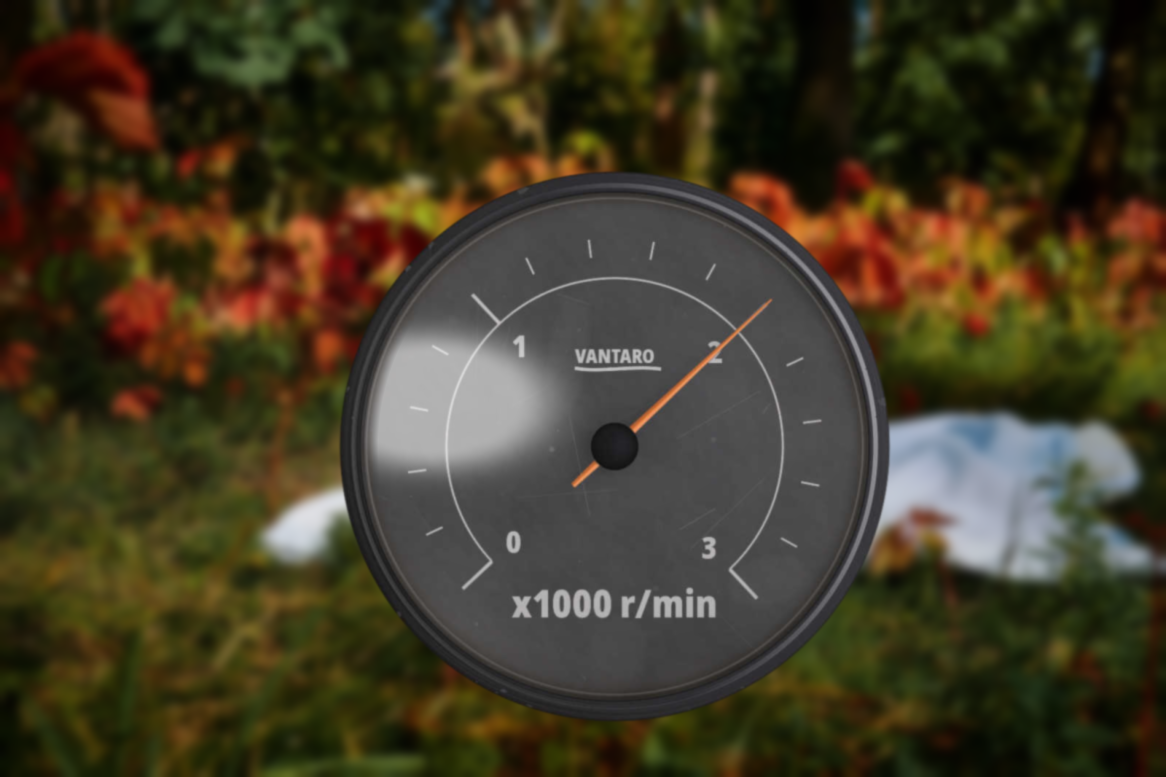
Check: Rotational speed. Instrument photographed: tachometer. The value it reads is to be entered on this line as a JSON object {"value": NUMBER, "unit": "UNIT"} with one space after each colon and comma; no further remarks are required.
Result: {"value": 2000, "unit": "rpm"}
